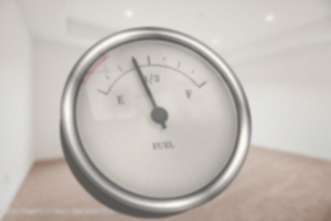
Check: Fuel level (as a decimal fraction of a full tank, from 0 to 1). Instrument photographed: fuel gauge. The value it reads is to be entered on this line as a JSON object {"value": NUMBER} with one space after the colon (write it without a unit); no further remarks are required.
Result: {"value": 0.375}
